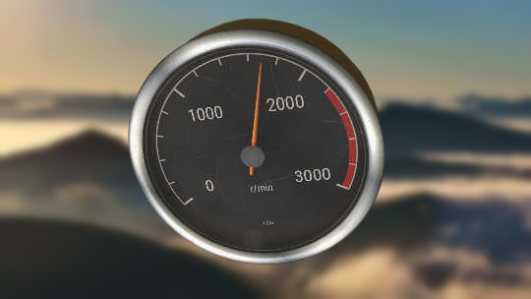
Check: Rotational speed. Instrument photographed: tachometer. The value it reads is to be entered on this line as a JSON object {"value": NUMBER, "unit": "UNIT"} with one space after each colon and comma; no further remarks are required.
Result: {"value": 1700, "unit": "rpm"}
